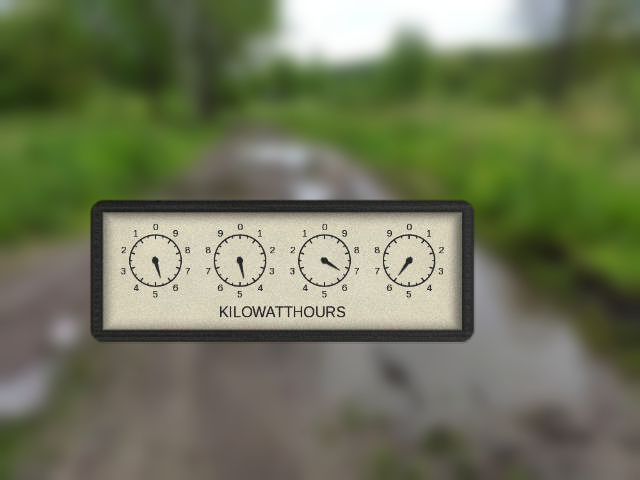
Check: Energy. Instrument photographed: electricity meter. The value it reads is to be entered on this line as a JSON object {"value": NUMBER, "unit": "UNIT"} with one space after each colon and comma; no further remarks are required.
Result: {"value": 5466, "unit": "kWh"}
